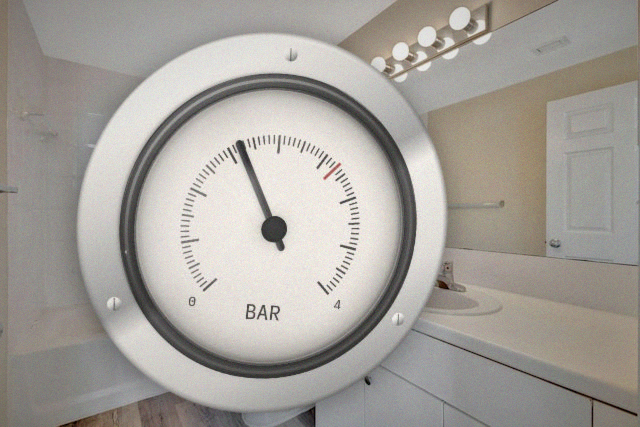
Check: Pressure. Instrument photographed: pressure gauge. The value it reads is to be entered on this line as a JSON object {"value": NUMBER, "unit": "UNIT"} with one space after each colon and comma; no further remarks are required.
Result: {"value": 1.6, "unit": "bar"}
